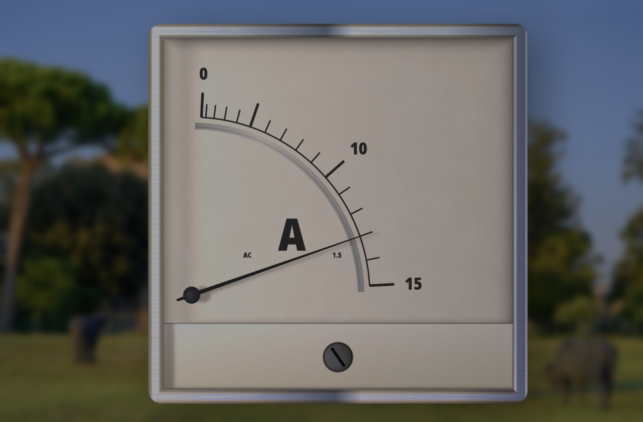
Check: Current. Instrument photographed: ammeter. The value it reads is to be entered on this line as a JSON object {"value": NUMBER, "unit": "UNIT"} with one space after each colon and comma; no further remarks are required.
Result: {"value": 13, "unit": "A"}
